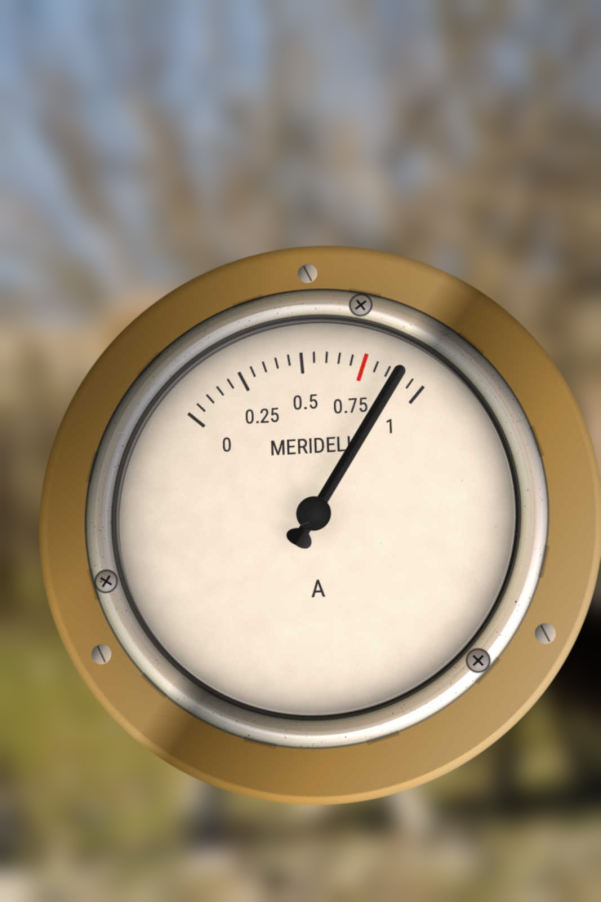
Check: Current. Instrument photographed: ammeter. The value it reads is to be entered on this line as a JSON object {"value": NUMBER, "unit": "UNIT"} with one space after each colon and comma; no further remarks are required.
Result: {"value": 0.9, "unit": "A"}
